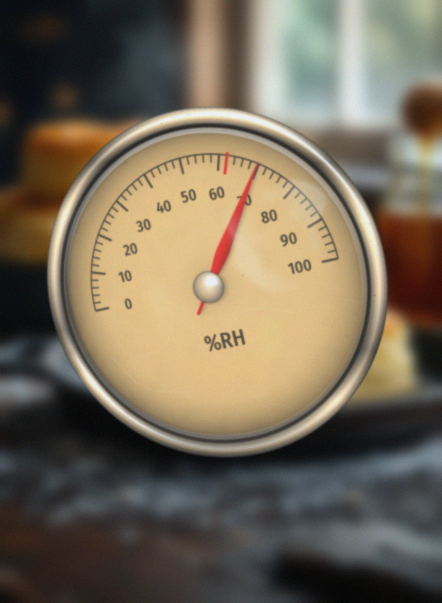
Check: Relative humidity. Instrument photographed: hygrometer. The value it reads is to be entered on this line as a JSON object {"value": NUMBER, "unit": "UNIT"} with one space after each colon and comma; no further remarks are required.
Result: {"value": 70, "unit": "%"}
